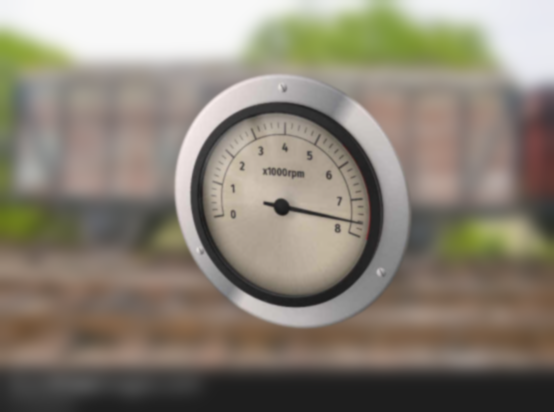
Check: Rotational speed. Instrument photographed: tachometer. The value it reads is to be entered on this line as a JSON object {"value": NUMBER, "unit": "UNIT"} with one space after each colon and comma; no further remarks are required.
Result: {"value": 7600, "unit": "rpm"}
